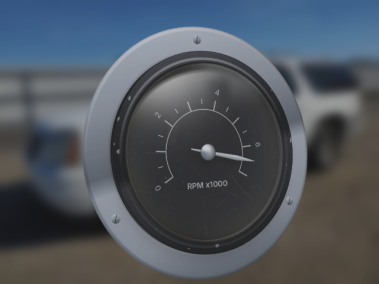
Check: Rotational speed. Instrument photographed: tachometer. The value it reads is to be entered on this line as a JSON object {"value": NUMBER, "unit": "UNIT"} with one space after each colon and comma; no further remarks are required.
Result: {"value": 6500, "unit": "rpm"}
